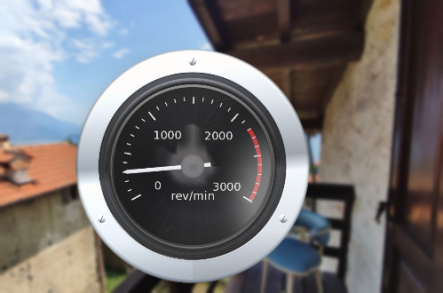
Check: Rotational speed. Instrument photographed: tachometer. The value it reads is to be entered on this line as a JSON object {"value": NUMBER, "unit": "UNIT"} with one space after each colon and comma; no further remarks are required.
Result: {"value": 300, "unit": "rpm"}
